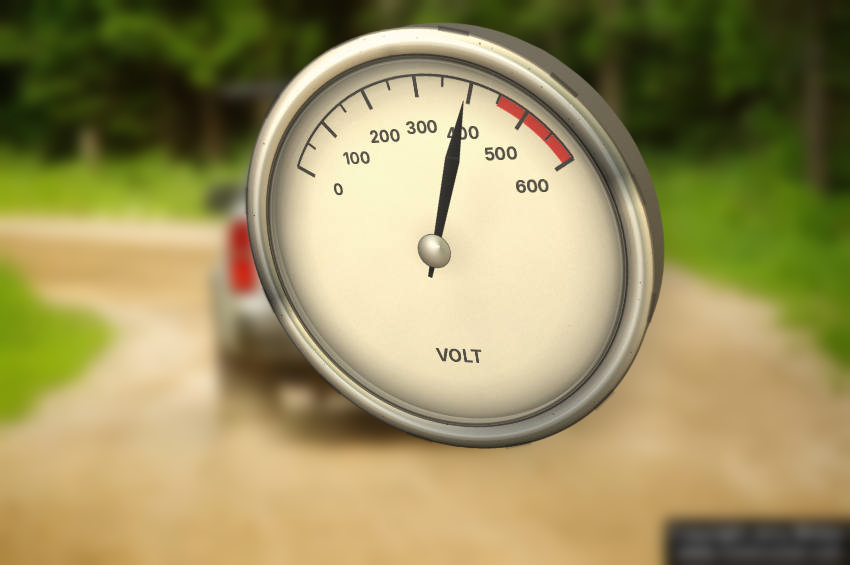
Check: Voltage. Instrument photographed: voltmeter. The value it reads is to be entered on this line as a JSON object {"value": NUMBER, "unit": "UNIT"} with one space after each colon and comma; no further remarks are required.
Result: {"value": 400, "unit": "V"}
